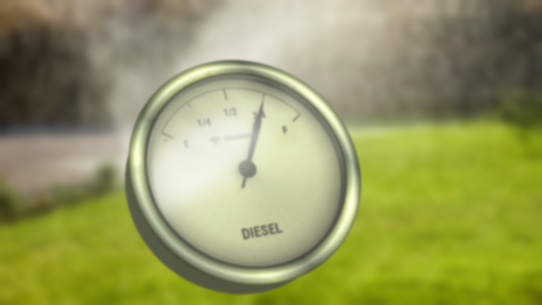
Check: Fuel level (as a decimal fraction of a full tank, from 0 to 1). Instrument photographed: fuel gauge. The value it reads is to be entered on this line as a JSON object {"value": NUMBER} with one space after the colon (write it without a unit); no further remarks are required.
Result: {"value": 0.75}
